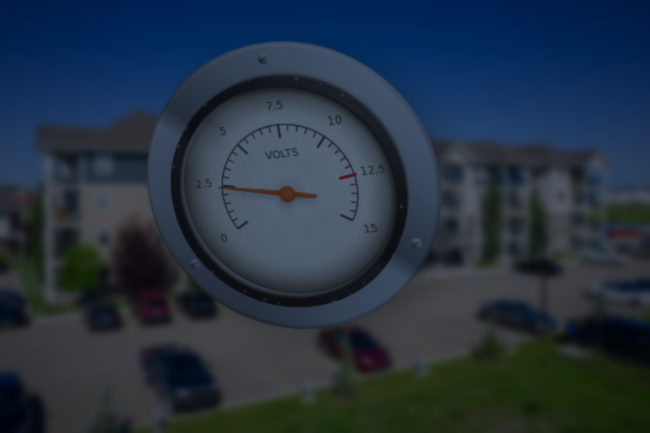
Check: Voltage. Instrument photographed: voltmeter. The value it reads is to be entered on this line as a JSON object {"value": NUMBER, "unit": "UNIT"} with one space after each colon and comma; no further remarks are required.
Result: {"value": 2.5, "unit": "V"}
